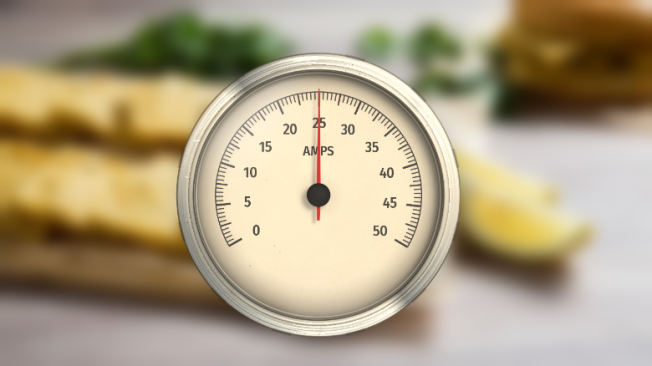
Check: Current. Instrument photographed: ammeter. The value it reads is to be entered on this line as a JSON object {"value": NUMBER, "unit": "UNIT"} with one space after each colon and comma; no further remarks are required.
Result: {"value": 25, "unit": "A"}
